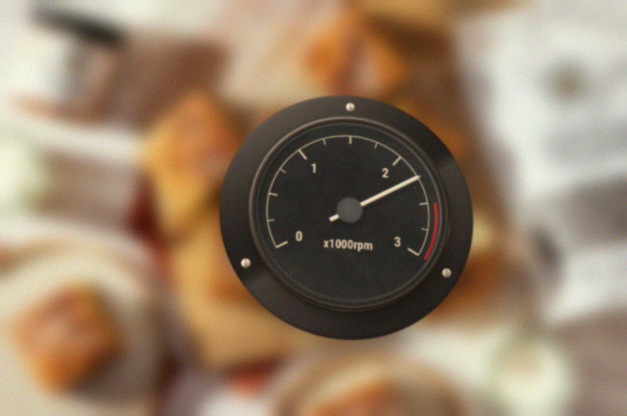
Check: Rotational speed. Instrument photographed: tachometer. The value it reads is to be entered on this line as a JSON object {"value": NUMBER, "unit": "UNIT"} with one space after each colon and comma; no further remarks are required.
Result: {"value": 2250, "unit": "rpm"}
